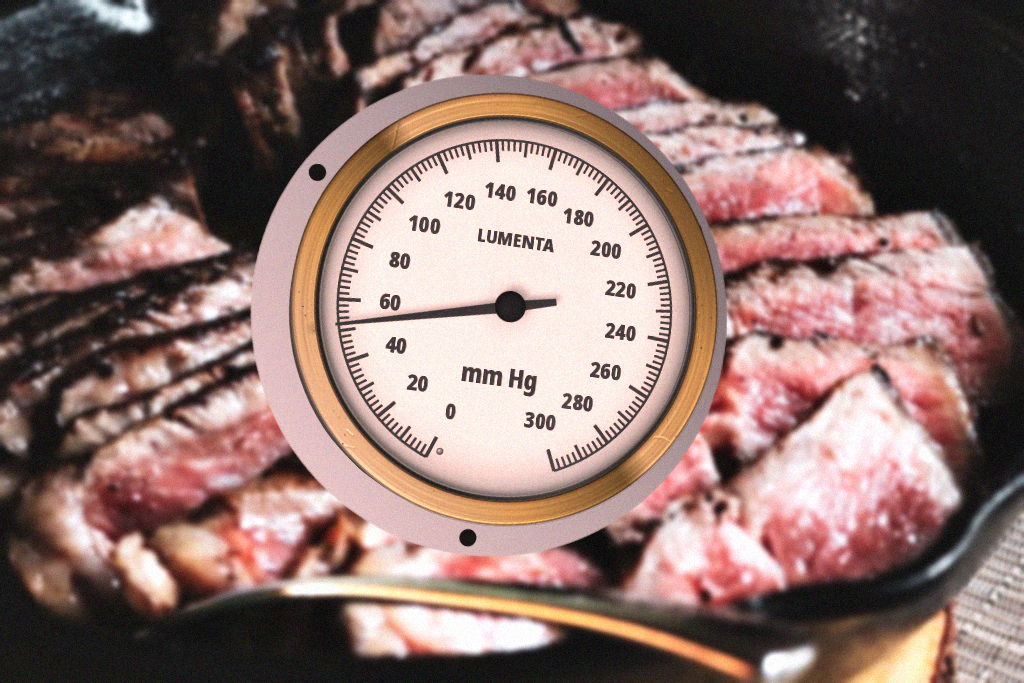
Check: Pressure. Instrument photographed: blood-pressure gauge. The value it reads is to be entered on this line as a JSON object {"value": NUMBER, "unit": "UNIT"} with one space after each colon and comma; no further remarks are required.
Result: {"value": 52, "unit": "mmHg"}
